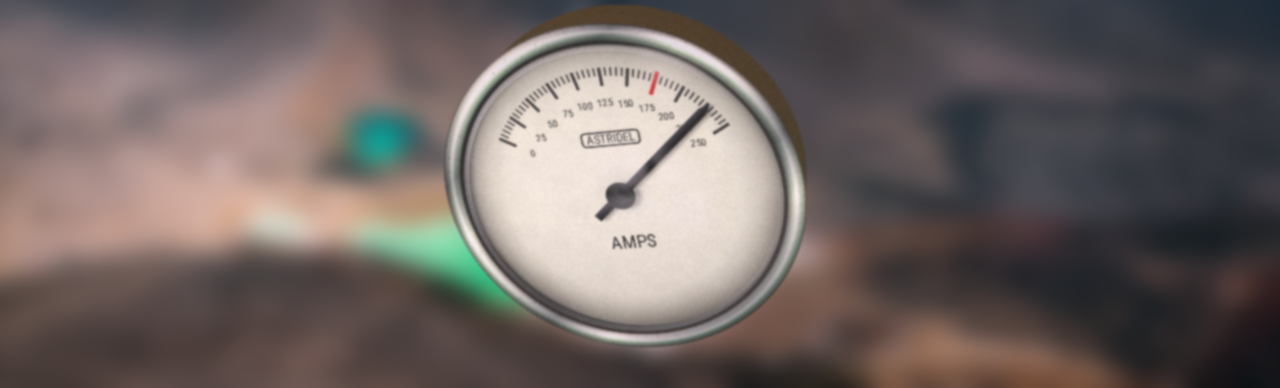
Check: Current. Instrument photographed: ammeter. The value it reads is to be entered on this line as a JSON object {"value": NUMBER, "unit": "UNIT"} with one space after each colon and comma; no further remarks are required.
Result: {"value": 225, "unit": "A"}
